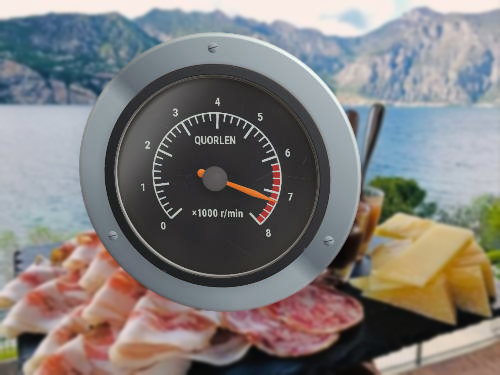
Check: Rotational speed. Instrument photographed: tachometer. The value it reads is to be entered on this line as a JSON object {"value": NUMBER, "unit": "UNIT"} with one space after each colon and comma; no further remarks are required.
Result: {"value": 7200, "unit": "rpm"}
